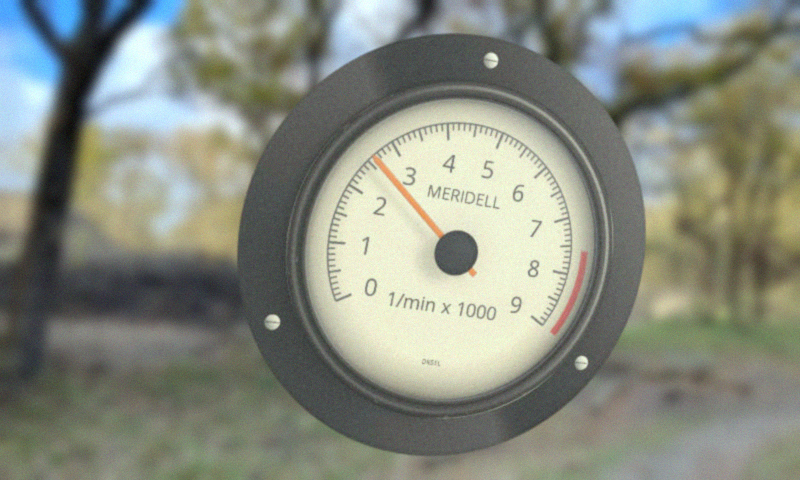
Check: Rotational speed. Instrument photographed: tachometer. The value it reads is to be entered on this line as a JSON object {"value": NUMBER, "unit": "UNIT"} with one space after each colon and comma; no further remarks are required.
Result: {"value": 2600, "unit": "rpm"}
